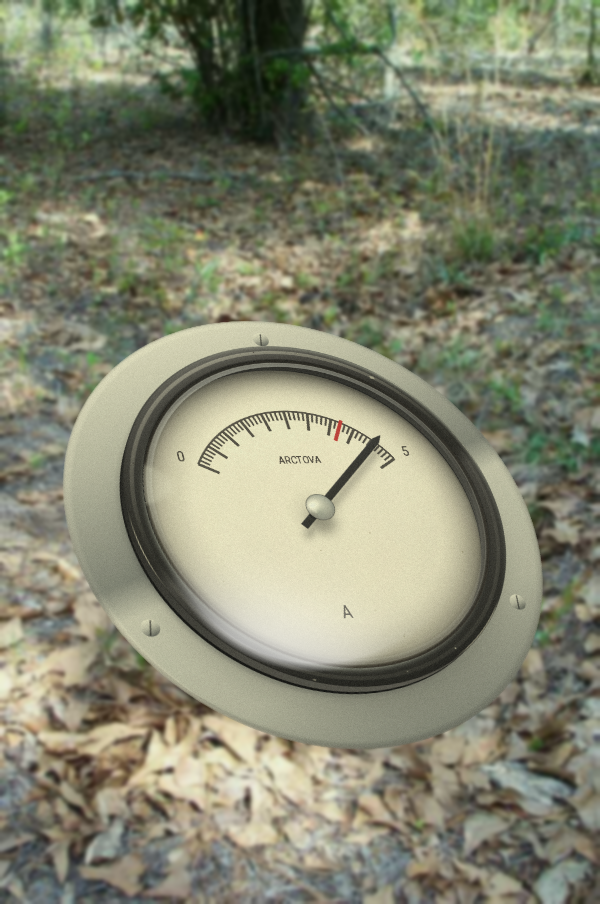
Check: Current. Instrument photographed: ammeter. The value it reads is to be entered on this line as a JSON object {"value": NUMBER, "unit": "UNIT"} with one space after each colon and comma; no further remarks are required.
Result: {"value": 4.5, "unit": "A"}
